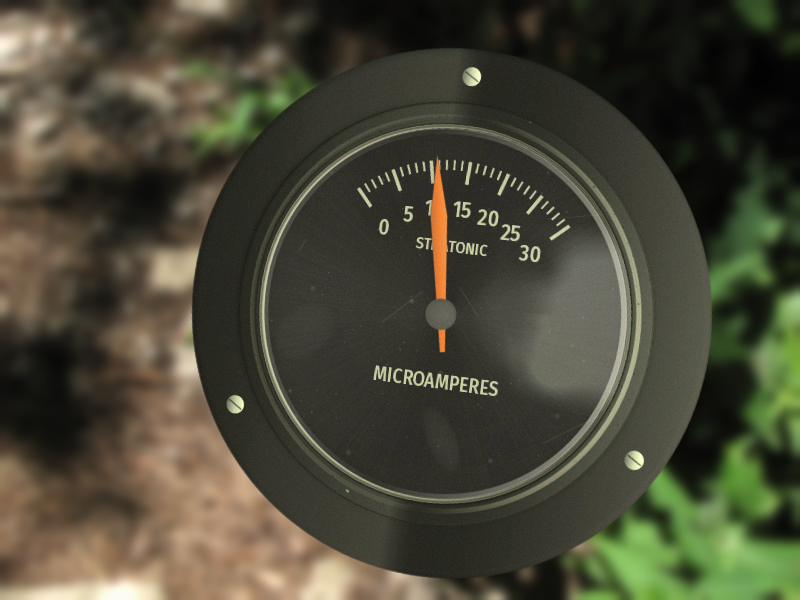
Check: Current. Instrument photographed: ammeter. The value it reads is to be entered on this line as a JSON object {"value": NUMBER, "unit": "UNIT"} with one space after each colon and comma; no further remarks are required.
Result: {"value": 11, "unit": "µA"}
